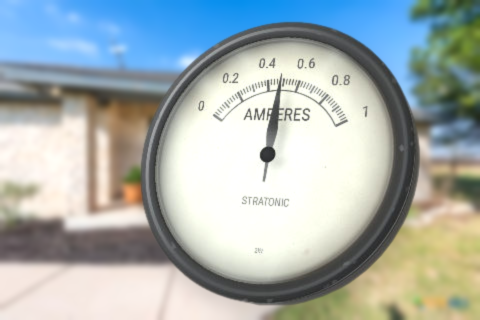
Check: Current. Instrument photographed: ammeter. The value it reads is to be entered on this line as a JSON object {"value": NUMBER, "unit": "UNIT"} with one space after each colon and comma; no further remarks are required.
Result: {"value": 0.5, "unit": "A"}
